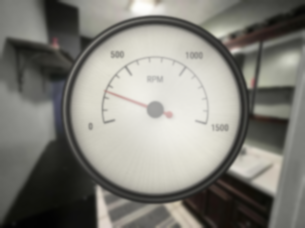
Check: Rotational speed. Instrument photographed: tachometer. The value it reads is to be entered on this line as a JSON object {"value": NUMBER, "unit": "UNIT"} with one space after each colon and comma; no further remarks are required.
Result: {"value": 250, "unit": "rpm"}
